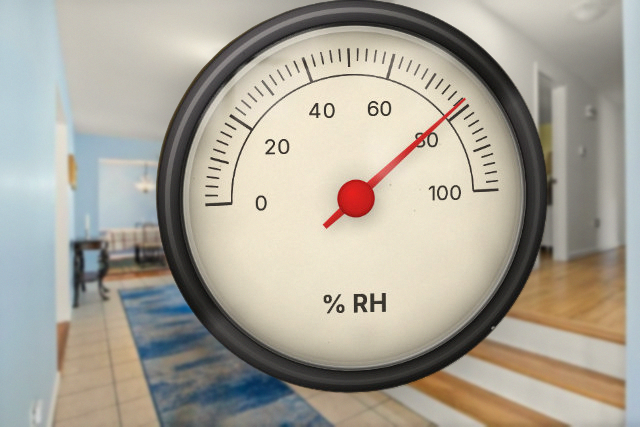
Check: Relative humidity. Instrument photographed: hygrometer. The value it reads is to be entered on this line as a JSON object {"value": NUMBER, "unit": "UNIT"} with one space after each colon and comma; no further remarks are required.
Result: {"value": 78, "unit": "%"}
